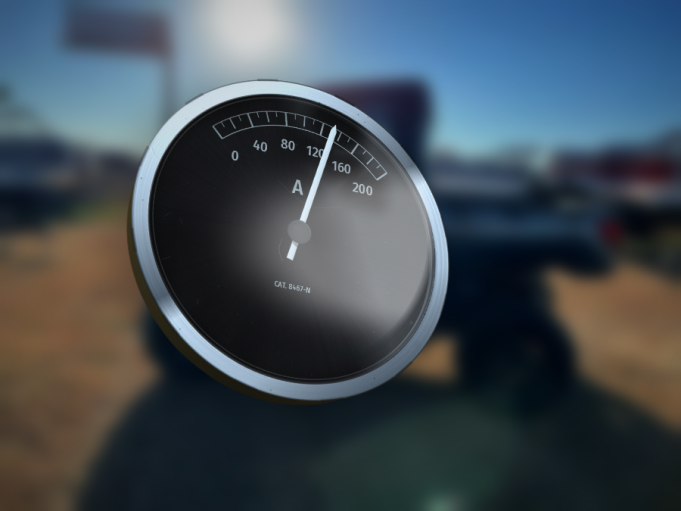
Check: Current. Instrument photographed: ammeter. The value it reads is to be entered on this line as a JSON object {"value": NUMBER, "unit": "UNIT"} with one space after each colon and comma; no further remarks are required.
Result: {"value": 130, "unit": "A"}
